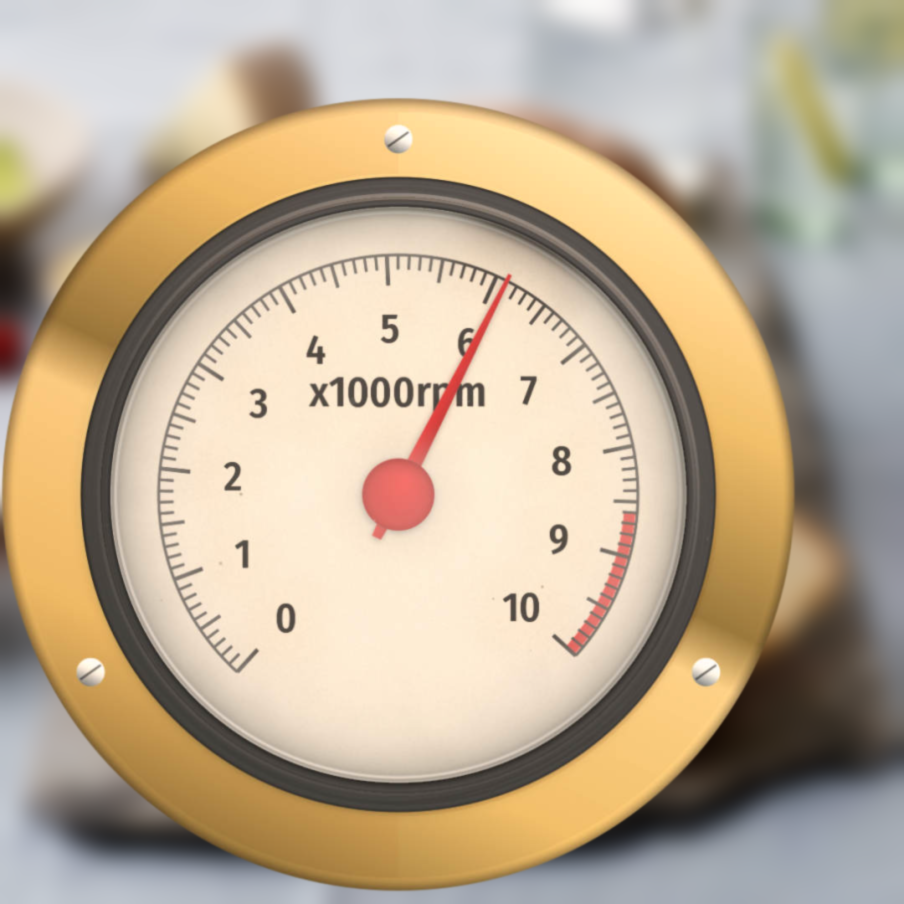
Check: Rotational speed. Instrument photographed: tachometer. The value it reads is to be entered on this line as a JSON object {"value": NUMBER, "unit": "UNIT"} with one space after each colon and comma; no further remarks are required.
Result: {"value": 6100, "unit": "rpm"}
